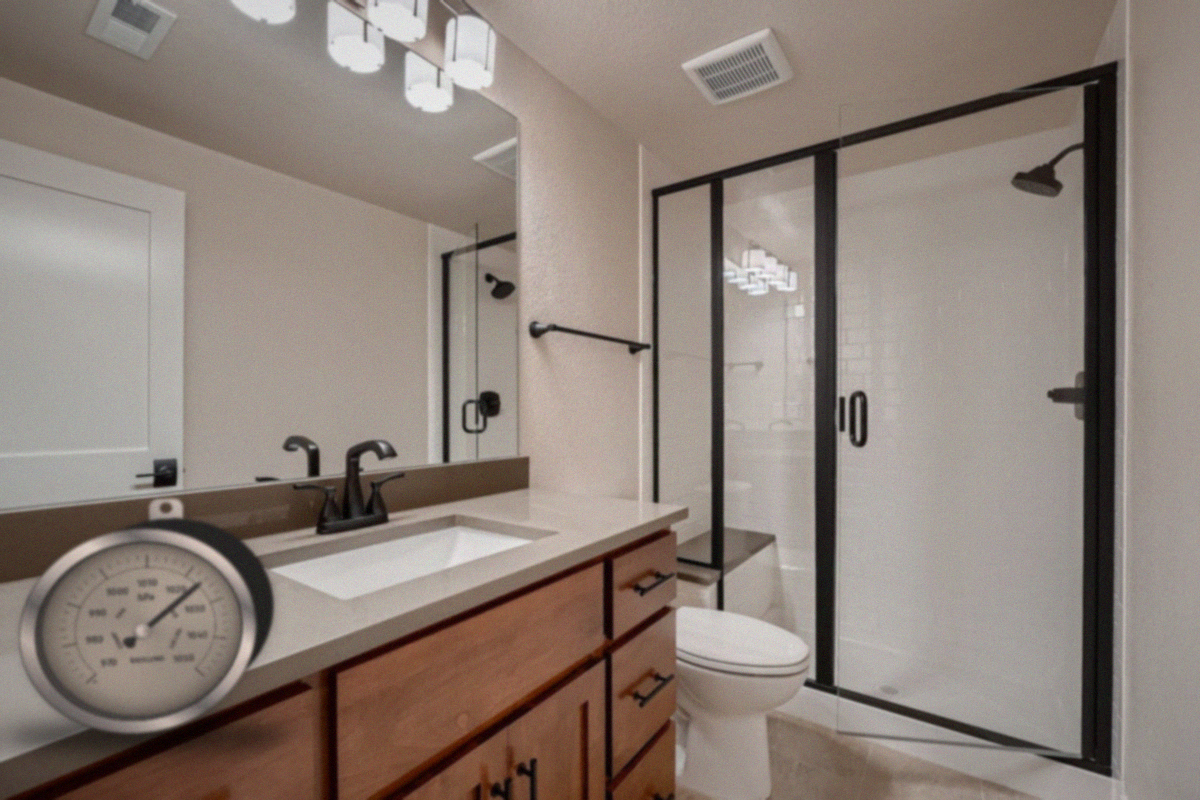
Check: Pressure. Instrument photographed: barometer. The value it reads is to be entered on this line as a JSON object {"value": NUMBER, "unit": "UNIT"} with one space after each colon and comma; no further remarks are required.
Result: {"value": 1024, "unit": "hPa"}
